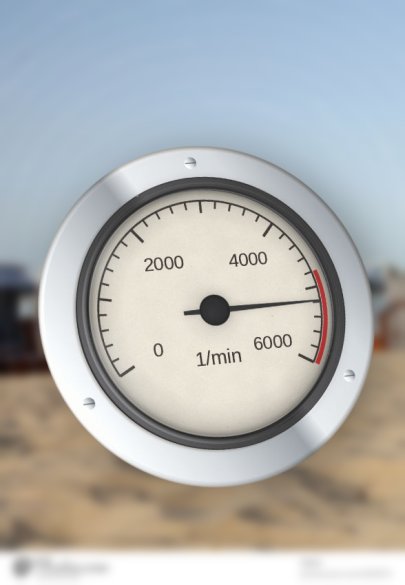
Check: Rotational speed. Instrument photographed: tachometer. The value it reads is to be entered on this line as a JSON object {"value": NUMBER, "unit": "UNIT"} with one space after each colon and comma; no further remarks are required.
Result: {"value": 5200, "unit": "rpm"}
